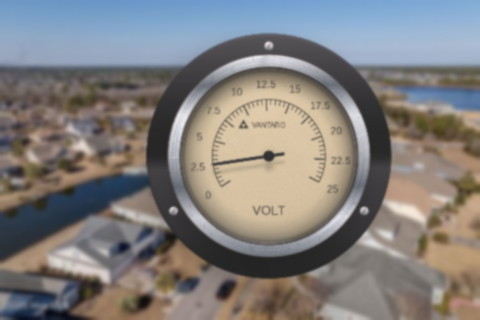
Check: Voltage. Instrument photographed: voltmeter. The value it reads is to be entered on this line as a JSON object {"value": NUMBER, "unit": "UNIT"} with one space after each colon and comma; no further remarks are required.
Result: {"value": 2.5, "unit": "V"}
